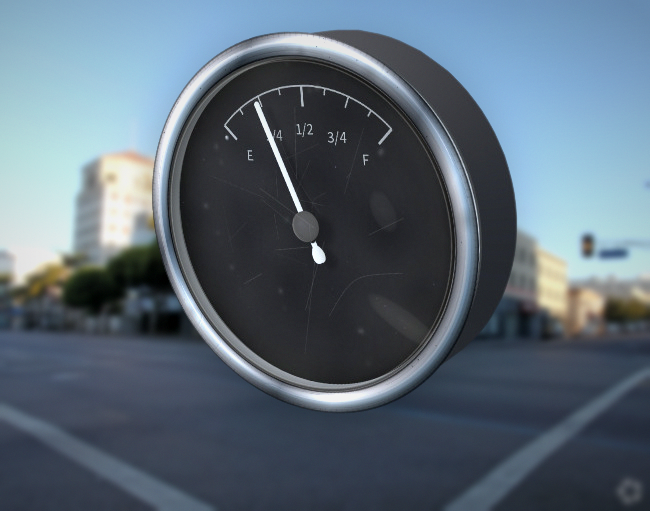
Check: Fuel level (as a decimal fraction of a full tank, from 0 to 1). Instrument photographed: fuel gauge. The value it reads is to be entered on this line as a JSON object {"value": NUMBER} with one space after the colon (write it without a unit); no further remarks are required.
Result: {"value": 0.25}
